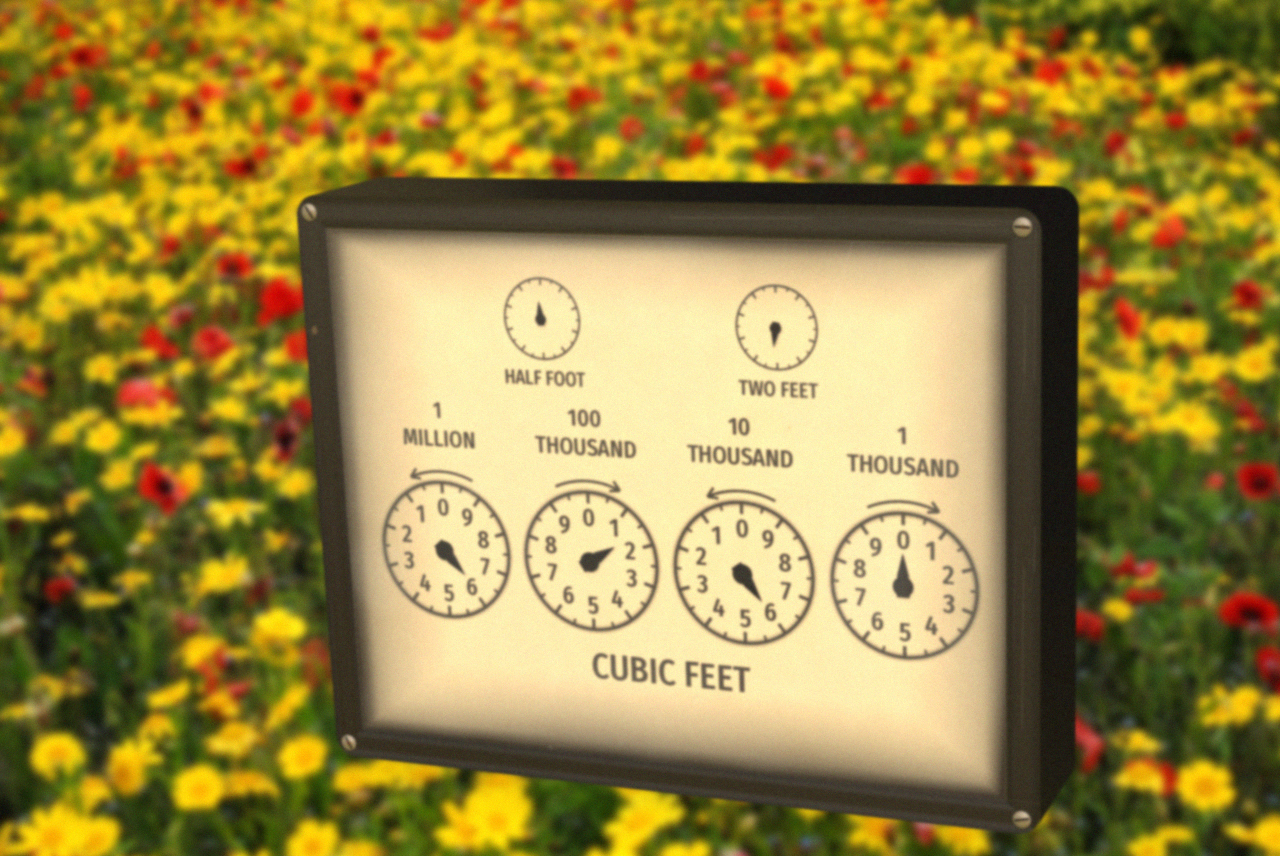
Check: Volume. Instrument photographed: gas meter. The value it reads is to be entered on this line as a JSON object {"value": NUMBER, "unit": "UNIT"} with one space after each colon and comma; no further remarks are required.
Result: {"value": 616000, "unit": "ft³"}
